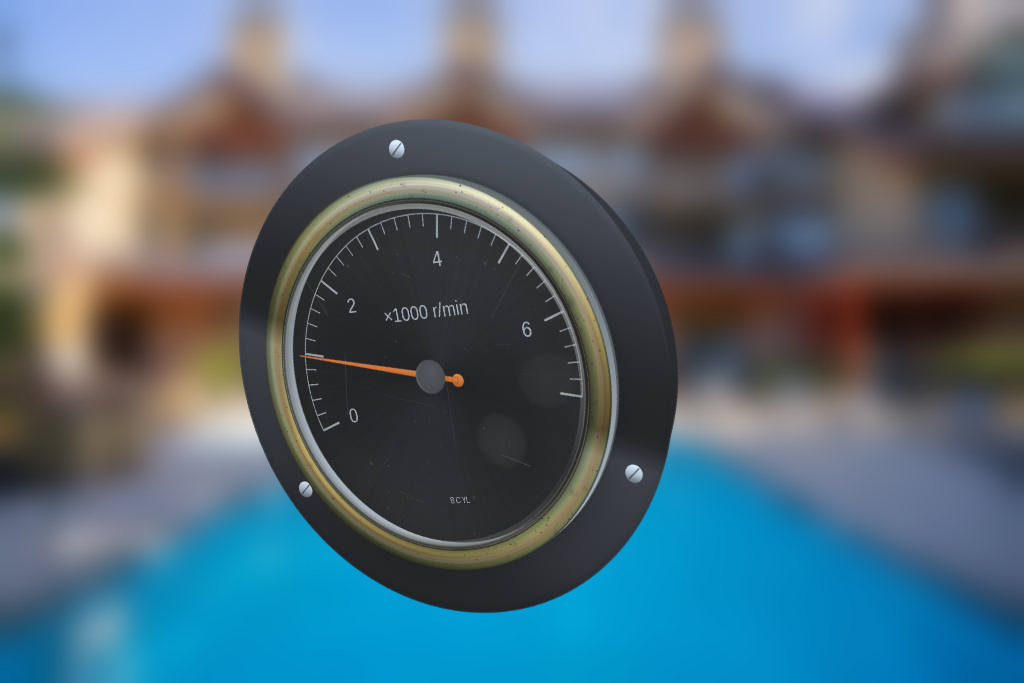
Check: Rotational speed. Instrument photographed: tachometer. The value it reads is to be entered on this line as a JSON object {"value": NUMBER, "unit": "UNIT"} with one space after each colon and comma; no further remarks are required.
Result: {"value": 1000, "unit": "rpm"}
